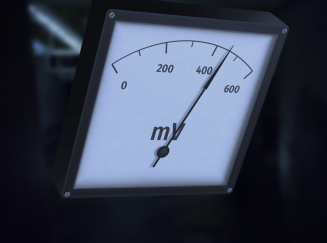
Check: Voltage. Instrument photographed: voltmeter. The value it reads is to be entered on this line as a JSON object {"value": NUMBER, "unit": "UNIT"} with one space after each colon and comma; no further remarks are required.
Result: {"value": 450, "unit": "mV"}
